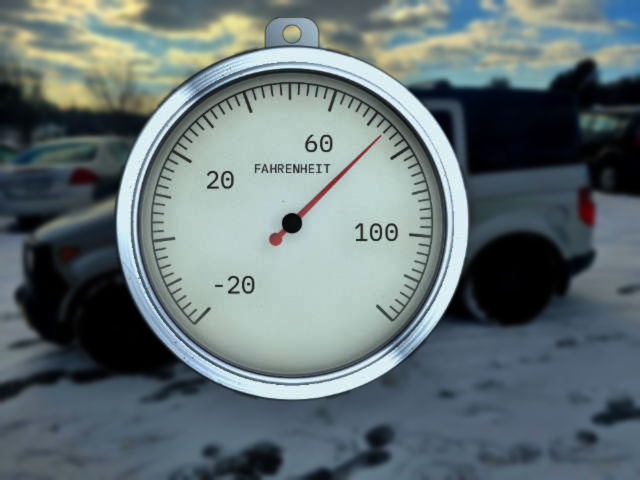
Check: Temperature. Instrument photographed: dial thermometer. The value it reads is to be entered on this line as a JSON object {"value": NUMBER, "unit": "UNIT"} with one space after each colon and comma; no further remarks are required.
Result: {"value": 74, "unit": "°F"}
